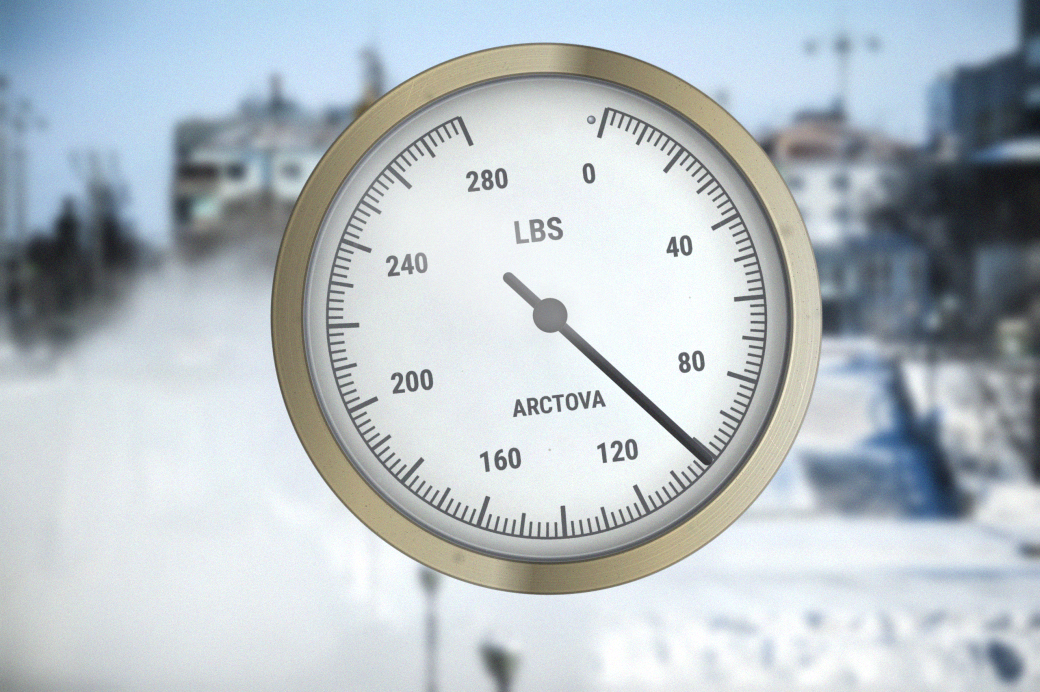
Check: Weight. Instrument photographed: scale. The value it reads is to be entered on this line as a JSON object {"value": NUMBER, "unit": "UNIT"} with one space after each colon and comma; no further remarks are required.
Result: {"value": 102, "unit": "lb"}
